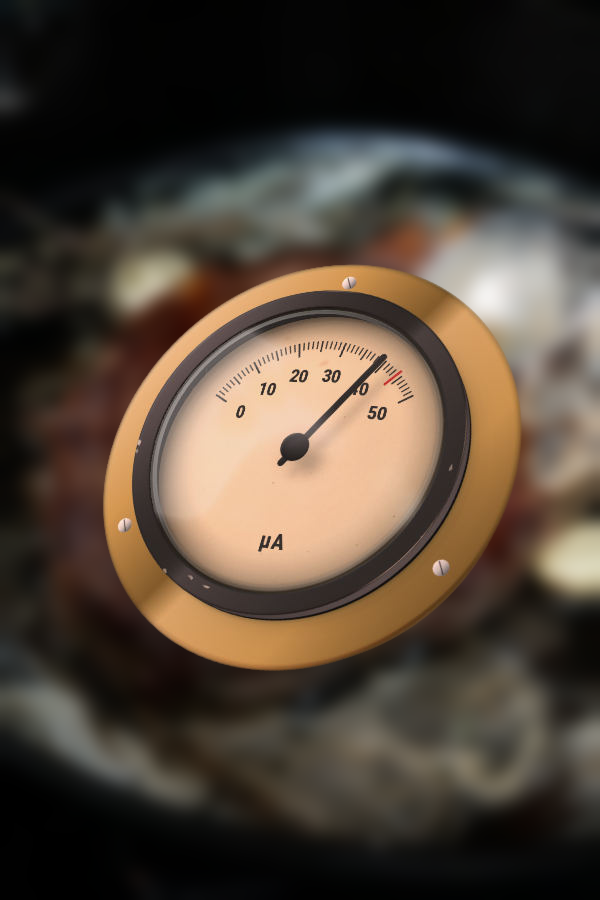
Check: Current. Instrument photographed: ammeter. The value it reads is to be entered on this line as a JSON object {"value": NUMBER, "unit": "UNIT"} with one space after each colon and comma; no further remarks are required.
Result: {"value": 40, "unit": "µA"}
